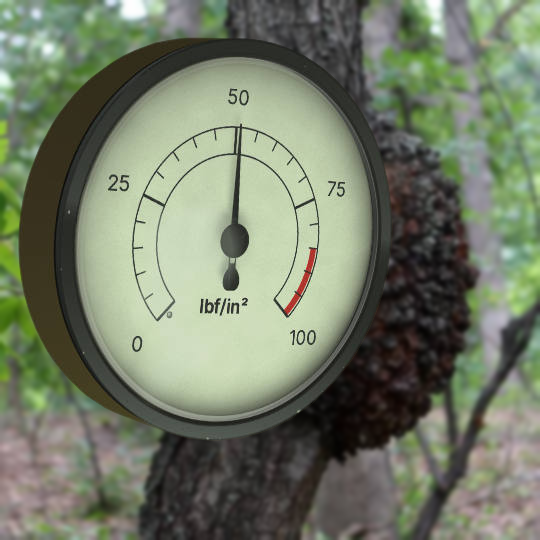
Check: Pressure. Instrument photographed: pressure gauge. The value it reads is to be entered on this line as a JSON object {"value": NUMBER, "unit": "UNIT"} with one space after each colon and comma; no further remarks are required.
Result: {"value": 50, "unit": "psi"}
